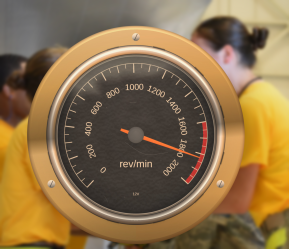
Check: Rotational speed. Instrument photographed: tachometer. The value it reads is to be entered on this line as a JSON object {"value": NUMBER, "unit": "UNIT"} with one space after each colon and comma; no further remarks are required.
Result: {"value": 1825, "unit": "rpm"}
